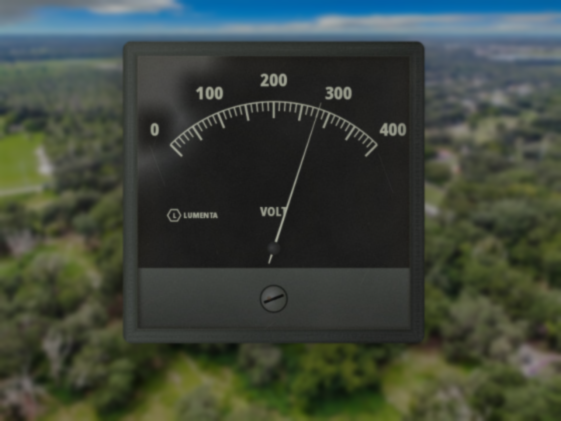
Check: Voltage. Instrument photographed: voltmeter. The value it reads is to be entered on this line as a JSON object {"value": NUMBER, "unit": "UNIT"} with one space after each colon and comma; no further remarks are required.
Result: {"value": 280, "unit": "V"}
